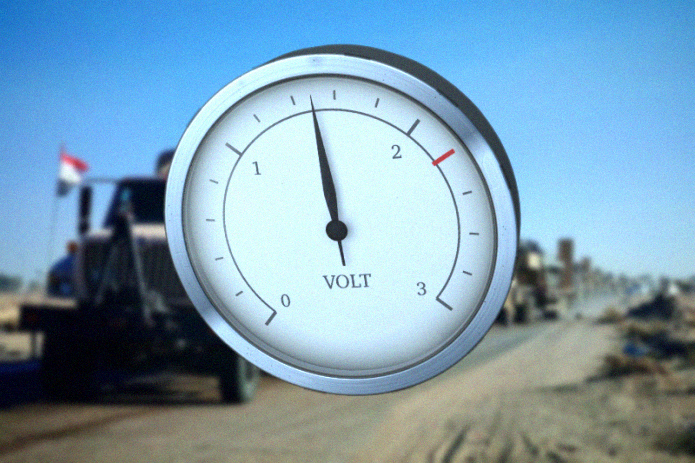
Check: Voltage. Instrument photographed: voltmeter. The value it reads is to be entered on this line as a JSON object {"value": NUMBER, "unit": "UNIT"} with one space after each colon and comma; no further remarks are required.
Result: {"value": 1.5, "unit": "V"}
